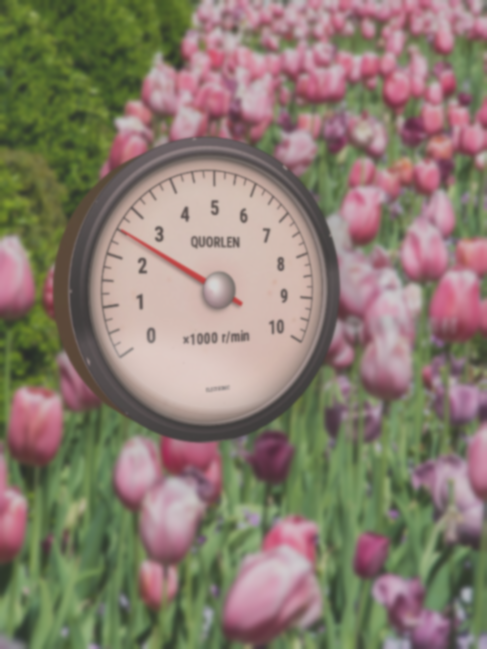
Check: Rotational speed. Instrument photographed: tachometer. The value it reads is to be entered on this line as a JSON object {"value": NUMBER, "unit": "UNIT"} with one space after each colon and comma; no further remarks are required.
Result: {"value": 2500, "unit": "rpm"}
